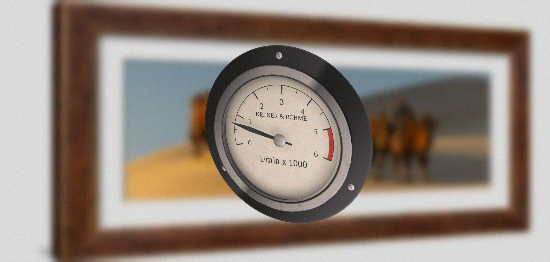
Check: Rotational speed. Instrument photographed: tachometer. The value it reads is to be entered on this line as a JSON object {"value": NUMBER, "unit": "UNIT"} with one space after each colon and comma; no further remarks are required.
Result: {"value": 750, "unit": "rpm"}
